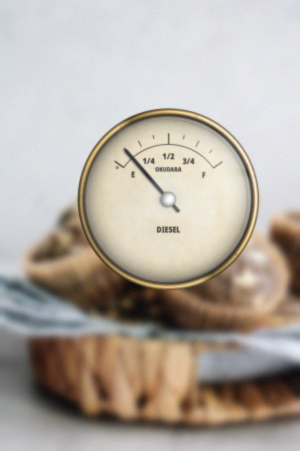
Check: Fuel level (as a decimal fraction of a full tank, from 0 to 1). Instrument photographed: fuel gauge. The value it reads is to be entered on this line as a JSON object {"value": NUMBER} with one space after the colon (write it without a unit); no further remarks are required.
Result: {"value": 0.125}
